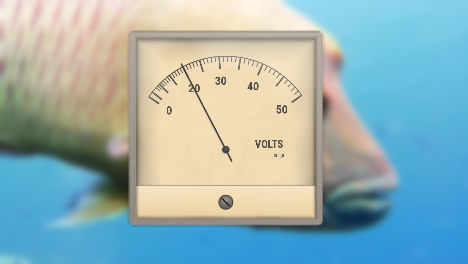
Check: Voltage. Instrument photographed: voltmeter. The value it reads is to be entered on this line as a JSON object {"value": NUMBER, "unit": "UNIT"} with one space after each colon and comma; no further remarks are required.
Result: {"value": 20, "unit": "V"}
